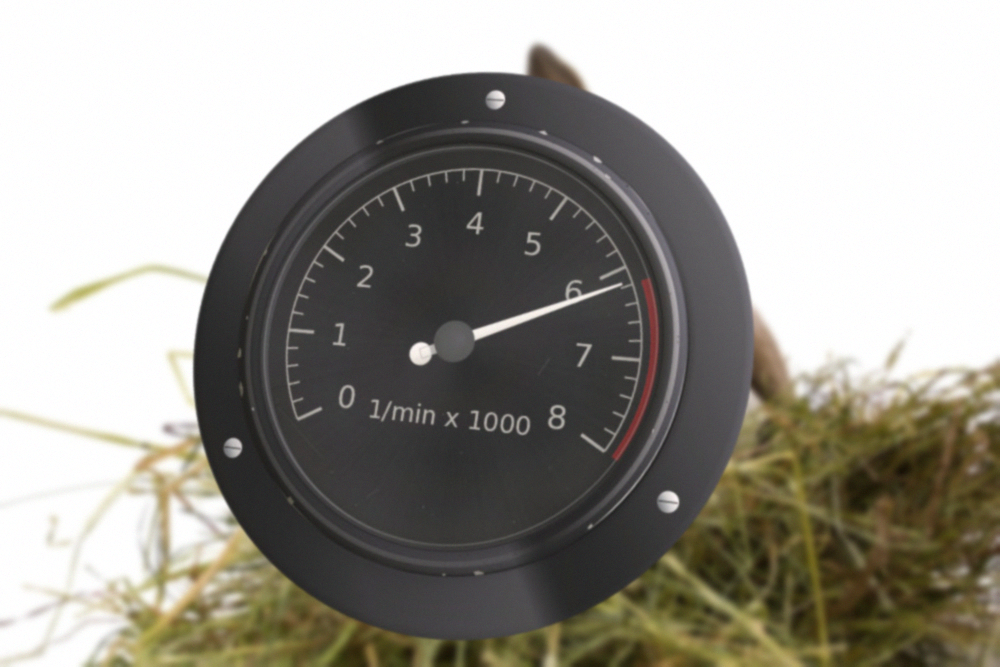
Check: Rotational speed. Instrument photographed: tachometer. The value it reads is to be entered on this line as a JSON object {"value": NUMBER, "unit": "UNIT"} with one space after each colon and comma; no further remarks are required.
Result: {"value": 6200, "unit": "rpm"}
